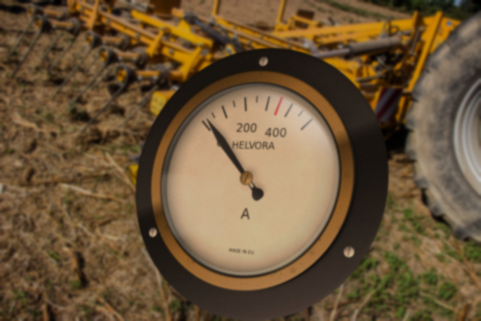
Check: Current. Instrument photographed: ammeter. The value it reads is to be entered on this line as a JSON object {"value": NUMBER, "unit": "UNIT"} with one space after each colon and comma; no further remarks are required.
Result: {"value": 25, "unit": "A"}
